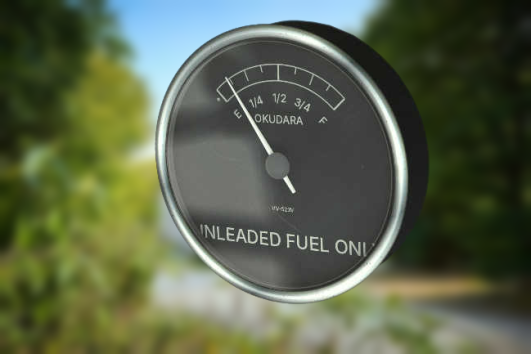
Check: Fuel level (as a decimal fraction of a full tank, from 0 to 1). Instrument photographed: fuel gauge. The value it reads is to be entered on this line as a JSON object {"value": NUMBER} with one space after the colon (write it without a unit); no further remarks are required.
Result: {"value": 0.125}
